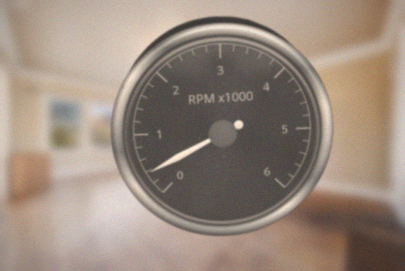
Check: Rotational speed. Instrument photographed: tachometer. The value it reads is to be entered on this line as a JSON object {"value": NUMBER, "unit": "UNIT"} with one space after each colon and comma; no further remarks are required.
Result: {"value": 400, "unit": "rpm"}
